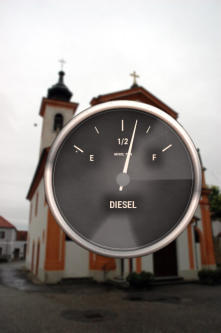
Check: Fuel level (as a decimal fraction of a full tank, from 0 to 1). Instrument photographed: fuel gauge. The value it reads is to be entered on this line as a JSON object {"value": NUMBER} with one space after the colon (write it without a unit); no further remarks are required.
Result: {"value": 0.625}
